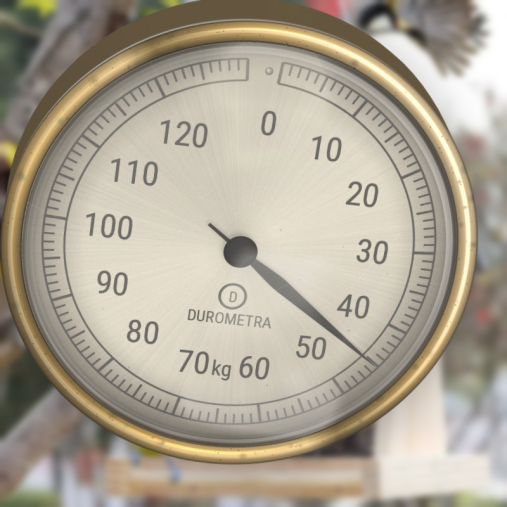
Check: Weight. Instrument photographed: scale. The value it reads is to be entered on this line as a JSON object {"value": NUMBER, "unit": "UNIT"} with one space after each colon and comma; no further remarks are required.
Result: {"value": 45, "unit": "kg"}
